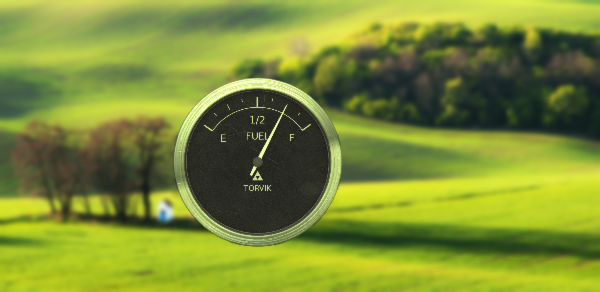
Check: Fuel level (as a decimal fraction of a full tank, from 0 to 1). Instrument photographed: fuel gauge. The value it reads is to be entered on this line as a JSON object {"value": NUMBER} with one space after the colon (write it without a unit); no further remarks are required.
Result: {"value": 0.75}
